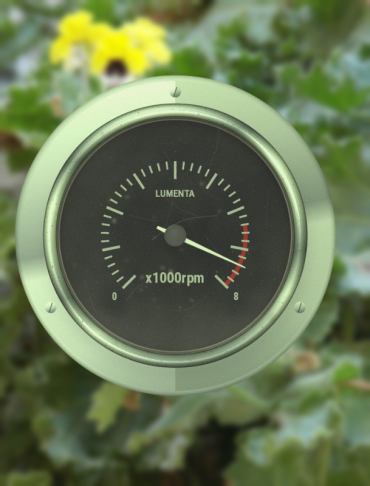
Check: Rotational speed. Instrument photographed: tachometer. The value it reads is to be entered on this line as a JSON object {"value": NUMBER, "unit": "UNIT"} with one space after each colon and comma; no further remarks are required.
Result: {"value": 7400, "unit": "rpm"}
